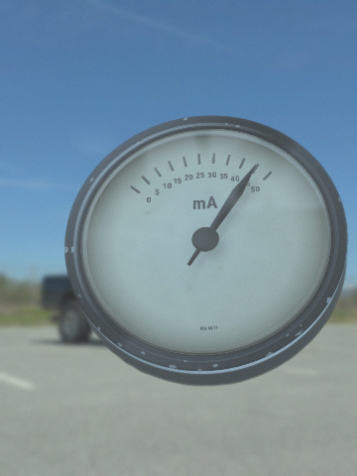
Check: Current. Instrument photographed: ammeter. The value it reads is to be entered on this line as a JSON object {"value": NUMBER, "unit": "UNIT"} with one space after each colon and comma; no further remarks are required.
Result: {"value": 45, "unit": "mA"}
